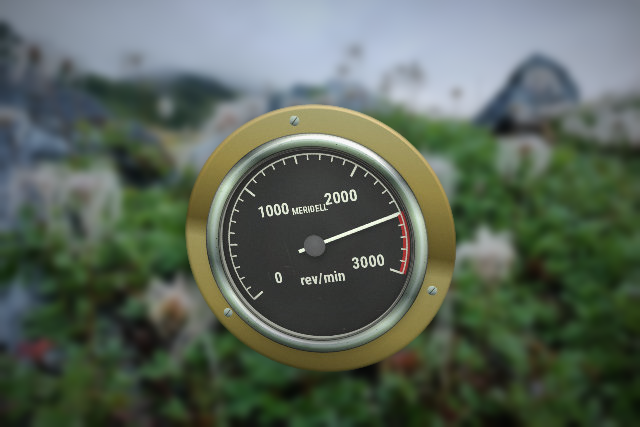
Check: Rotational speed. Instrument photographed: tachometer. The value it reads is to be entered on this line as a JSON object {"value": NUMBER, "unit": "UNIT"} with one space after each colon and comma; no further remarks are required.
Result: {"value": 2500, "unit": "rpm"}
